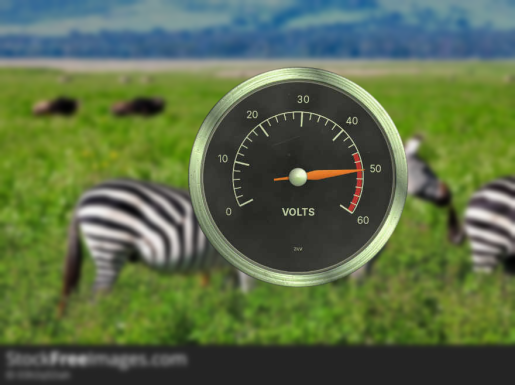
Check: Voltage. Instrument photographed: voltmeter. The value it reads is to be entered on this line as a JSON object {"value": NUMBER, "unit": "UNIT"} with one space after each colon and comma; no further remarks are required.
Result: {"value": 50, "unit": "V"}
